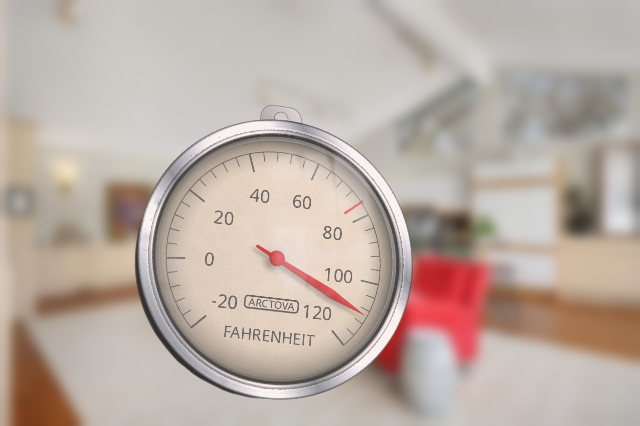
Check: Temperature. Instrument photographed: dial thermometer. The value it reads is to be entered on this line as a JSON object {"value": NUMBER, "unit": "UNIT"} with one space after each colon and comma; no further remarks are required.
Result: {"value": 110, "unit": "°F"}
